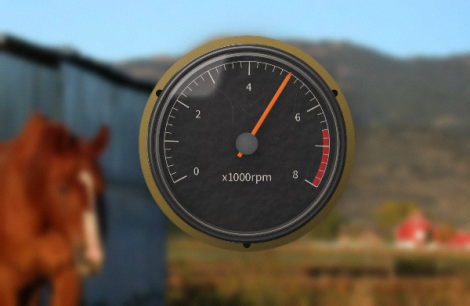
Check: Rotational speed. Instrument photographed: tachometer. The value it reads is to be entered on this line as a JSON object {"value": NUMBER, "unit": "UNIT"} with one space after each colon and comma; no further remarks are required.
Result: {"value": 5000, "unit": "rpm"}
